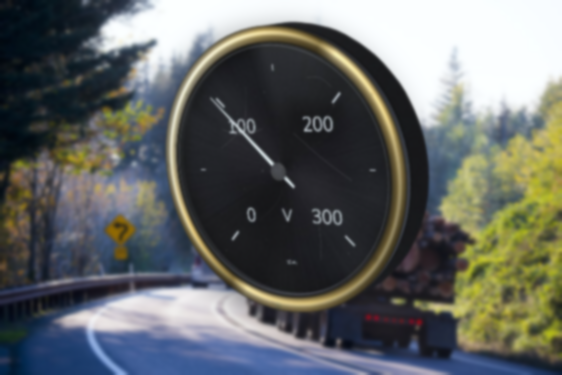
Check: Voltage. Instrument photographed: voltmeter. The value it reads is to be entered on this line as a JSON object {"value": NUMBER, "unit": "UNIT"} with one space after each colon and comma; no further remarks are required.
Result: {"value": 100, "unit": "V"}
